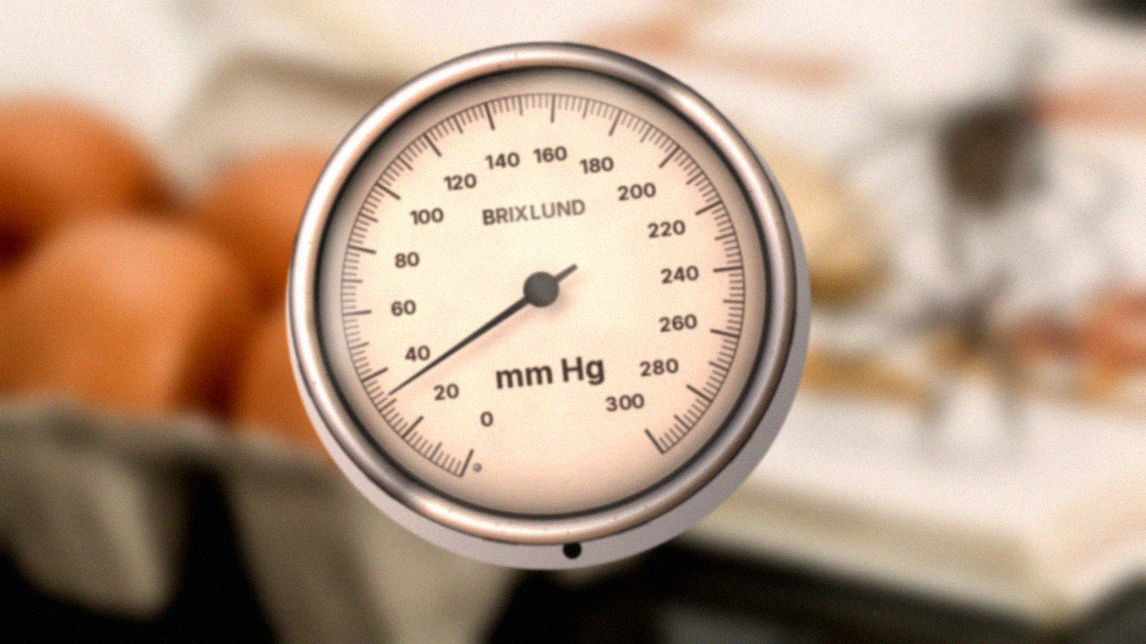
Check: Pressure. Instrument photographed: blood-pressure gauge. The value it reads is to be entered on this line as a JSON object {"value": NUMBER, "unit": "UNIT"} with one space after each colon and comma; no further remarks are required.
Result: {"value": 32, "unit": "mmHg"}
